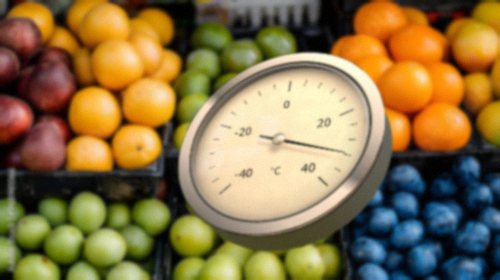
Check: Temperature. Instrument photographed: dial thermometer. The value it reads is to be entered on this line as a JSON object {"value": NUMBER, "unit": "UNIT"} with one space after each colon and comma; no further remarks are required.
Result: {"value": 32, "unit": "°C"}
